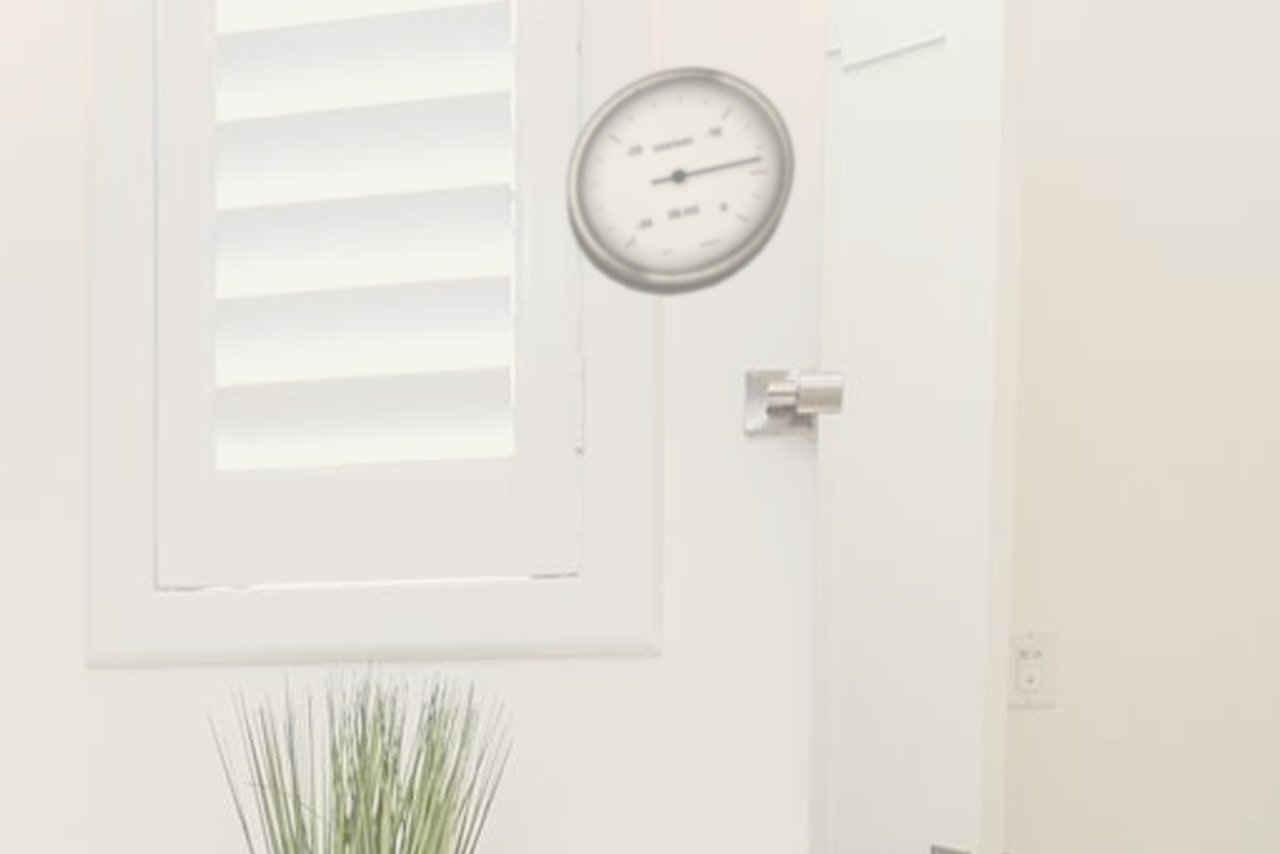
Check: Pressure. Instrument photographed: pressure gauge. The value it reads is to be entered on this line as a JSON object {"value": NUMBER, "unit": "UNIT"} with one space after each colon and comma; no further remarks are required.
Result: {"value": -5, "unit": "inHg"}
